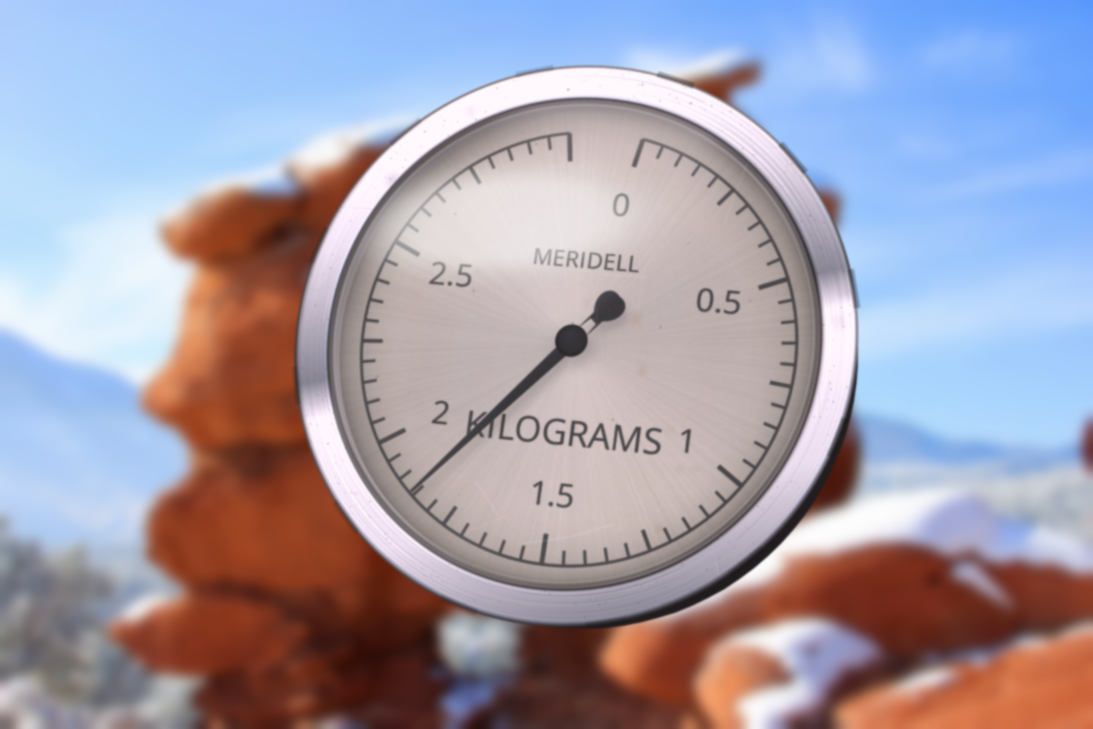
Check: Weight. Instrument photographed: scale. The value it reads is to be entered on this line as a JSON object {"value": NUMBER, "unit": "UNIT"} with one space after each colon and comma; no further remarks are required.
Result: {"value": 1.85, "unit": "kg"}
